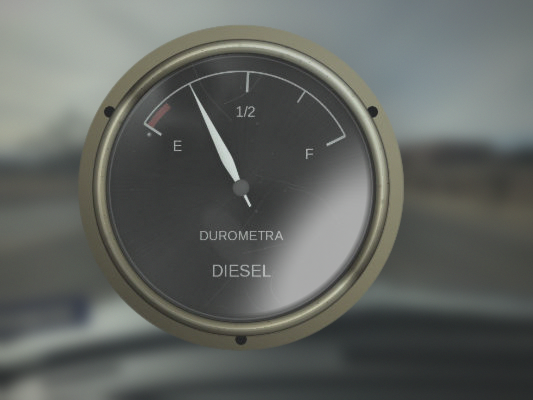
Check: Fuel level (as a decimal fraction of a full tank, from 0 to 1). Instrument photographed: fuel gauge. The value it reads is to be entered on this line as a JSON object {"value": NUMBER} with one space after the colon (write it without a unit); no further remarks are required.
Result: {"value": 0.25}
